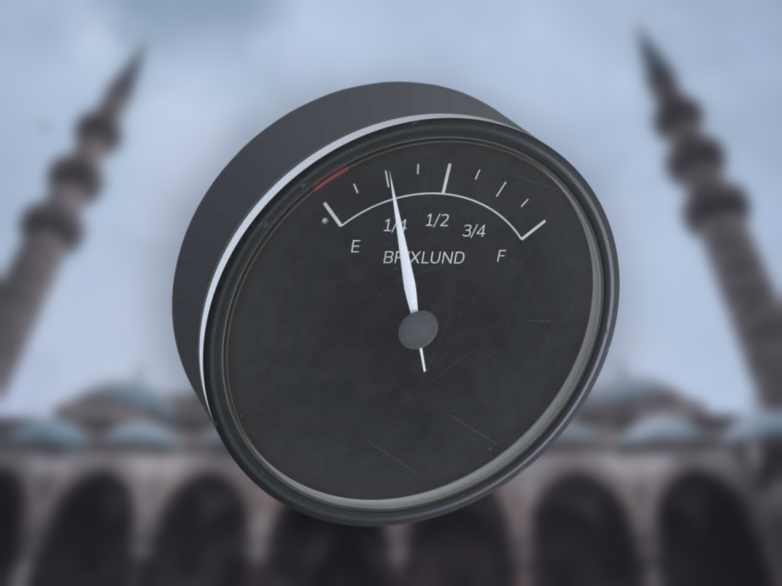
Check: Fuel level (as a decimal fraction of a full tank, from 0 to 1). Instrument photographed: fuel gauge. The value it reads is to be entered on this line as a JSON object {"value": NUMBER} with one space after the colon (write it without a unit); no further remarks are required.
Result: {"value": 0.25}
